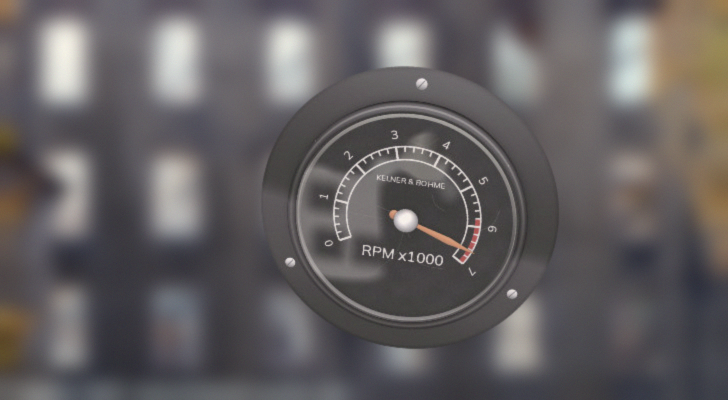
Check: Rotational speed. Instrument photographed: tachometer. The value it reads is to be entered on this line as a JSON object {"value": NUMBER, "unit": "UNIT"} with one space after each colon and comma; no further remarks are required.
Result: {"value": 6600, "unit": "rpm"}
